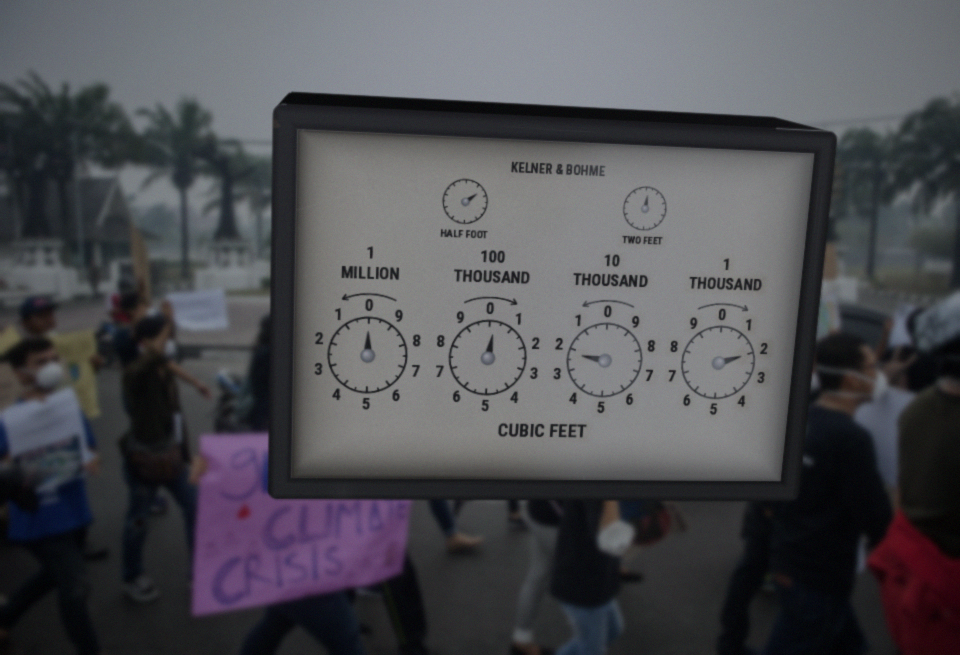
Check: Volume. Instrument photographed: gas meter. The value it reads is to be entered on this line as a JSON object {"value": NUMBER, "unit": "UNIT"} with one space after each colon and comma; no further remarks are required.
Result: {"value": 2200, "unit": "ft³"}
